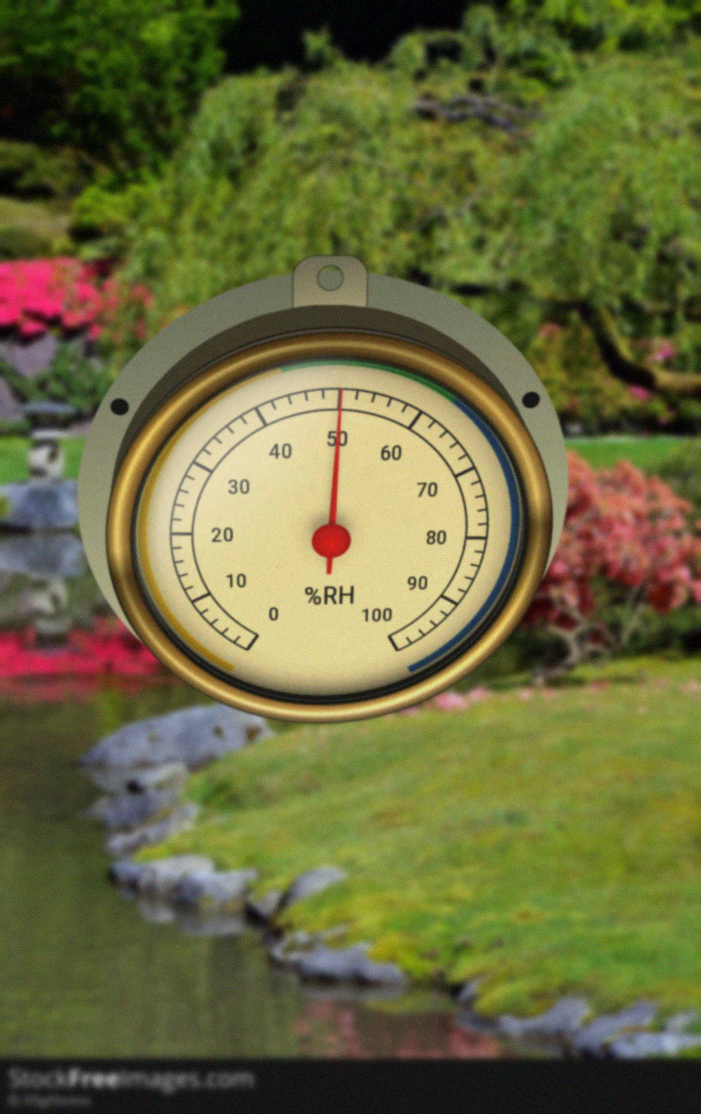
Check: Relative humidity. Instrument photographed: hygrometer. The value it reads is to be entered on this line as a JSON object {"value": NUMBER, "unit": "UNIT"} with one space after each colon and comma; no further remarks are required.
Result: {"value": 50, "unit": "%"}
